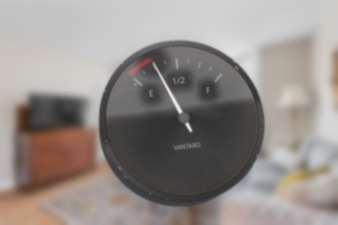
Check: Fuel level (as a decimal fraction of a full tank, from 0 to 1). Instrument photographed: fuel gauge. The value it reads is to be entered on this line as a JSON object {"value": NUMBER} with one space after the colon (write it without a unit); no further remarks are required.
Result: {"value": 0.25}
